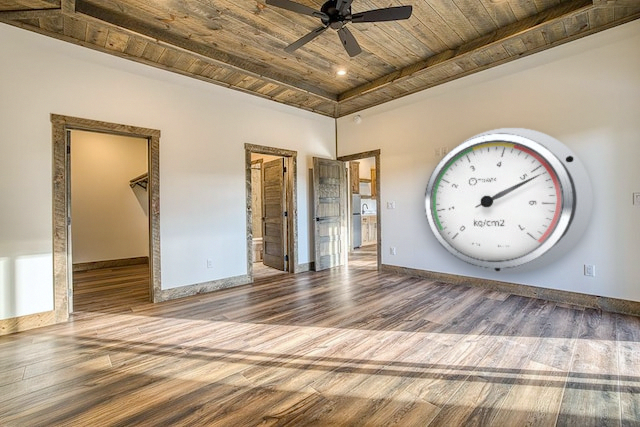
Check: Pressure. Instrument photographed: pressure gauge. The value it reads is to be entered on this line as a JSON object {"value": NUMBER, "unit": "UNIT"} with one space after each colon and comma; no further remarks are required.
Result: {"value": 5.2, "unit": "kg/cm²"}
